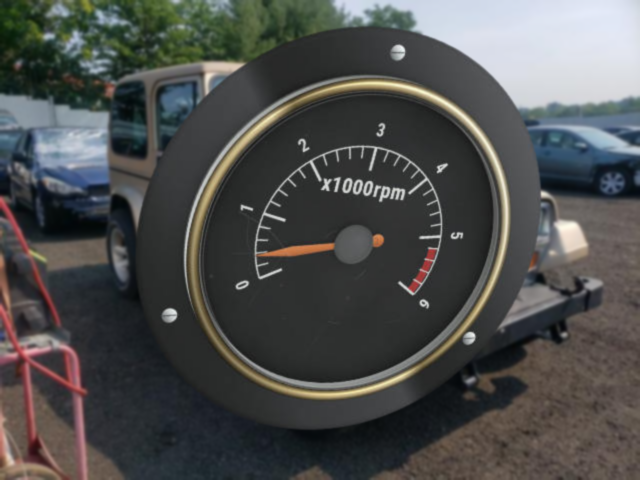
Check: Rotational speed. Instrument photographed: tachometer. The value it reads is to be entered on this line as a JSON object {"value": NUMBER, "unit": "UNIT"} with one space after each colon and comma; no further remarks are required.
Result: {"value": 400, "unit": "rpm"}
